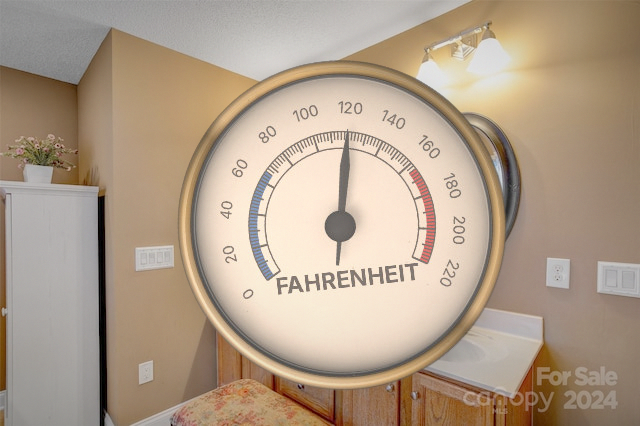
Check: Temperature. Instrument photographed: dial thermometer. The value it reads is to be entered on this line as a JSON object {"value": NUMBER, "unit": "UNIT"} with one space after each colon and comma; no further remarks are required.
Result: {"value": 120, "unit": "°F"}
